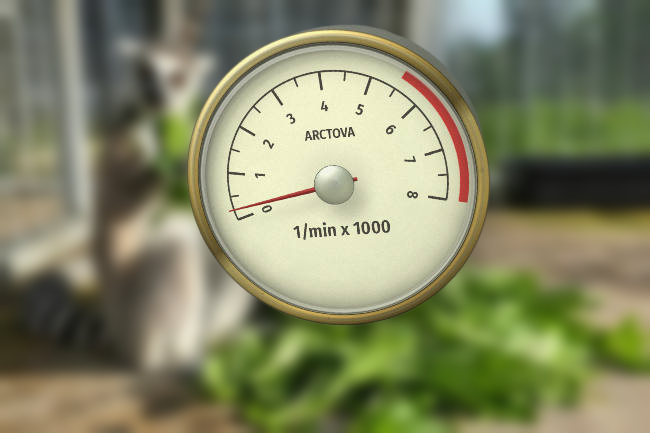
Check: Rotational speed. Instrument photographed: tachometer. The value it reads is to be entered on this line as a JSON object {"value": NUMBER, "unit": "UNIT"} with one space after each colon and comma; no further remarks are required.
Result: {"value": 250, "unit": "rpm"}
